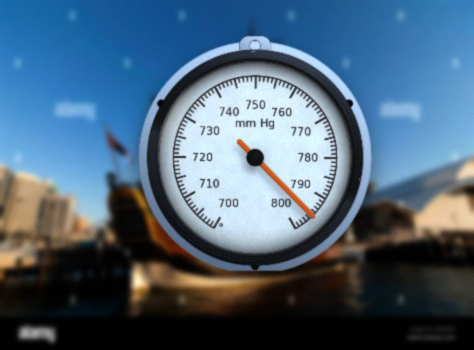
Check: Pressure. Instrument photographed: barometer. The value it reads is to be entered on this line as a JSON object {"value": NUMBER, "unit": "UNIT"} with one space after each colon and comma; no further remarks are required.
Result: {"value": 795, "unit": "mmHg"}
